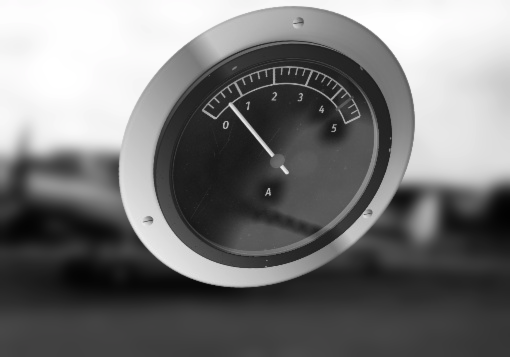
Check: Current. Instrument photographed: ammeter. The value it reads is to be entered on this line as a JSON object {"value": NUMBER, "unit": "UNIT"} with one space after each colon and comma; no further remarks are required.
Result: {"value": 0.6, "unit": "A"}
